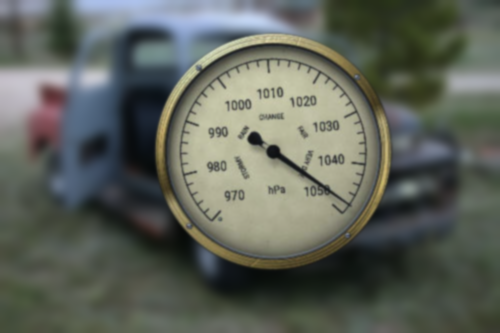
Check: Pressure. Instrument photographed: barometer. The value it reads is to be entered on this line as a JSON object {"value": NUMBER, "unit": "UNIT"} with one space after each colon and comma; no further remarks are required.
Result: {"value": 1048, "unit": "hPa"}
